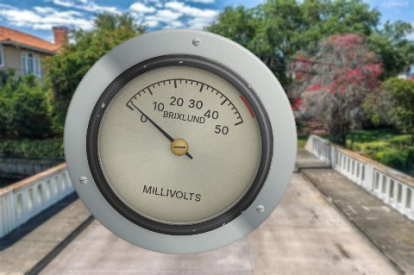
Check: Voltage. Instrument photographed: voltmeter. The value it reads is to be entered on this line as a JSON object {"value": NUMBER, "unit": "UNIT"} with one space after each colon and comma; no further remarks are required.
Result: {"value": 2, "unit": "mV"}
